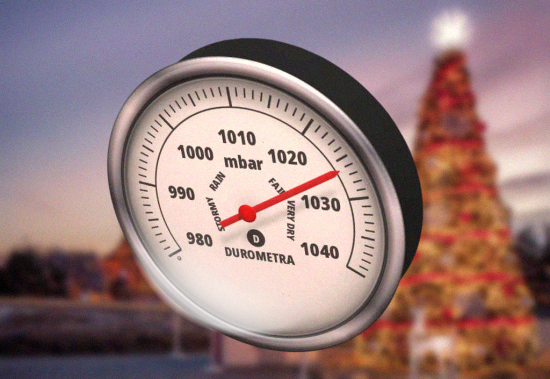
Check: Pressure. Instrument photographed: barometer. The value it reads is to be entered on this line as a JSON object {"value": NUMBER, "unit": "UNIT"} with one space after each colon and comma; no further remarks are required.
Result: {"value": 1026, "unit": "mbar"}
